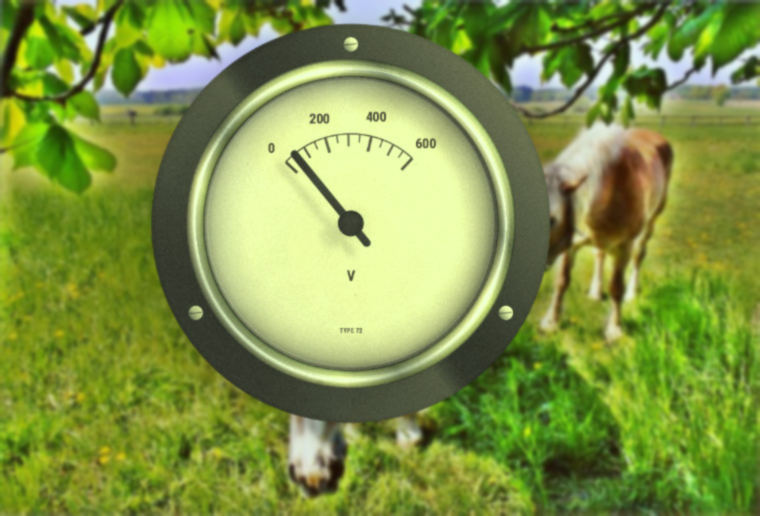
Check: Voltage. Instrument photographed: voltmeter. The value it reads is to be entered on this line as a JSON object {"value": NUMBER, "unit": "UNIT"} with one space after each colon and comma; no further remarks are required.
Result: {"value": 50, "unit": "V"}
